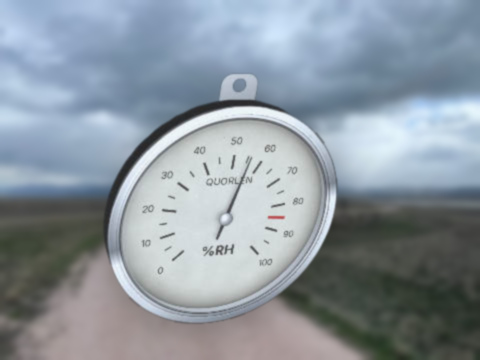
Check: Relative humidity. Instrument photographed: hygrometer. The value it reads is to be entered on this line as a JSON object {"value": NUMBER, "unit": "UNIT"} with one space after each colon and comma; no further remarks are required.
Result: {"value": 55, "unit": "%"}
